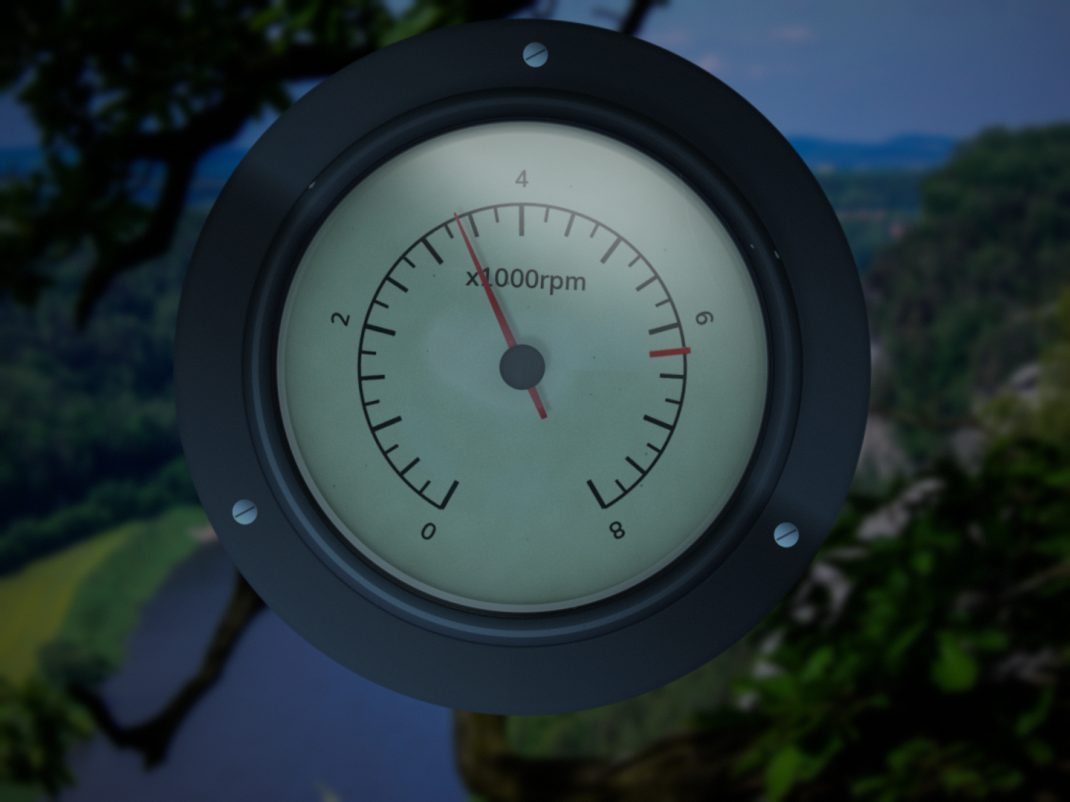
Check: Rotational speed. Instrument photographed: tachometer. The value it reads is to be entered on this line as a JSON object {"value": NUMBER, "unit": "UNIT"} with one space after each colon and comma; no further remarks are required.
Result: {"value": 3375, "unit": "rpm"}
